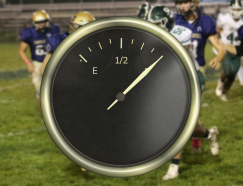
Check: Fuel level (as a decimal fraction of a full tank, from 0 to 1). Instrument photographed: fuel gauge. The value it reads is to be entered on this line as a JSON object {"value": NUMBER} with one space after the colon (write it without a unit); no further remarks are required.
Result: {"value": 1}
